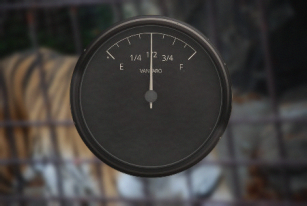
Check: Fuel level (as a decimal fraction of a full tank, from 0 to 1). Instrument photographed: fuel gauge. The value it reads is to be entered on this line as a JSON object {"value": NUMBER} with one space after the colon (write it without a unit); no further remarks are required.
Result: {"value": 0.5}
